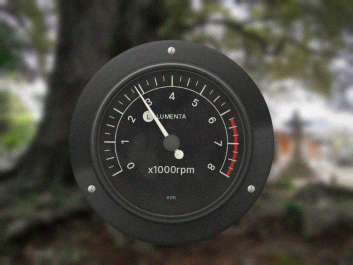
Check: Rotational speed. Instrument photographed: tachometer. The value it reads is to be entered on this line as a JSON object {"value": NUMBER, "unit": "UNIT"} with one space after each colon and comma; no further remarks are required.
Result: {"value": 2875, "unit": "rpm"}
